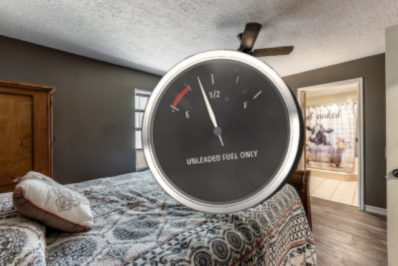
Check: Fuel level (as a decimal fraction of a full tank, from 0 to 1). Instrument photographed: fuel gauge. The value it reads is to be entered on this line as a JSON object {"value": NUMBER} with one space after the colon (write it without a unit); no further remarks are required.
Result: {"value": 0.375}
